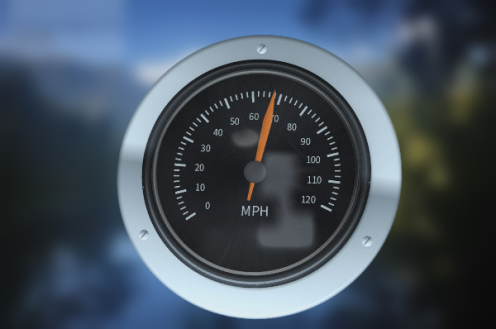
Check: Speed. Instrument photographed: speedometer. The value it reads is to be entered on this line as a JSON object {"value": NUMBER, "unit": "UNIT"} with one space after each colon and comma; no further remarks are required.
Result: {"value": 68, "unit": "mph"}
